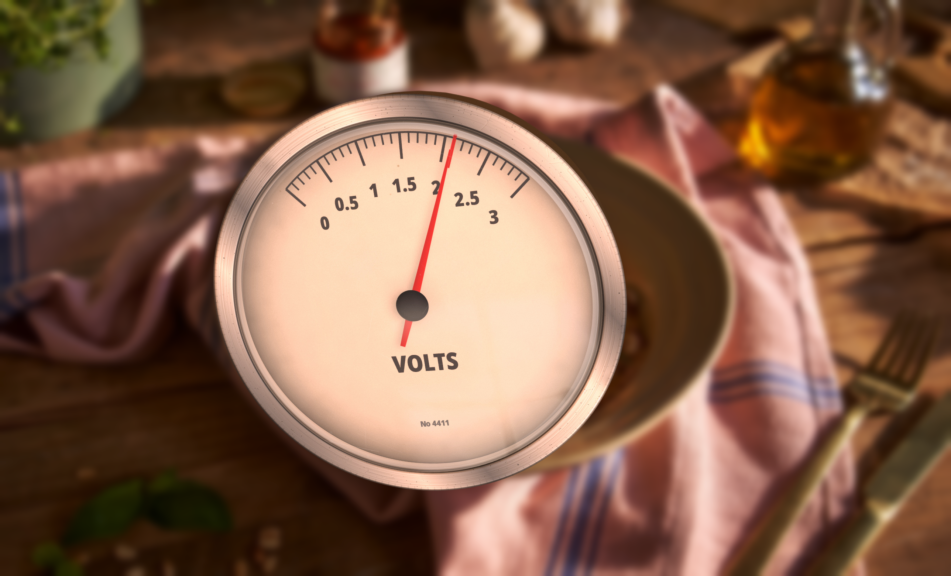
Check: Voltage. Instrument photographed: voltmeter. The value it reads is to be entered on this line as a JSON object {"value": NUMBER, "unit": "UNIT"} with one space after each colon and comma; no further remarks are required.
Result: {"value": 2.1, "unit": "V"}
